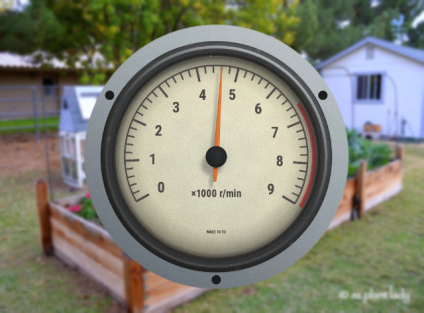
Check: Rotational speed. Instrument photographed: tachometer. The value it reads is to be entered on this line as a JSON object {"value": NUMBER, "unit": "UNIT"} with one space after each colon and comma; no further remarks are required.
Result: {"value": 4600, "unit": "rpm"}
